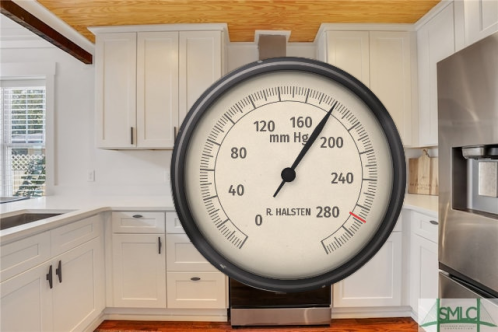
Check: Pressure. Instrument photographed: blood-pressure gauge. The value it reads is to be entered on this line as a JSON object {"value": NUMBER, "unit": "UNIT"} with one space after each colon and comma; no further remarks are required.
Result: {"value": 180, "unit": "mmHg"}
